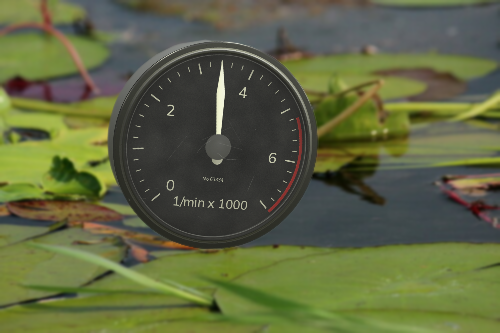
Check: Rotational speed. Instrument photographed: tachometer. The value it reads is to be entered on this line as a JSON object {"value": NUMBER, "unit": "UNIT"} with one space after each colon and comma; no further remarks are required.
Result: {"value": 3400, "unit": "rpm"}
